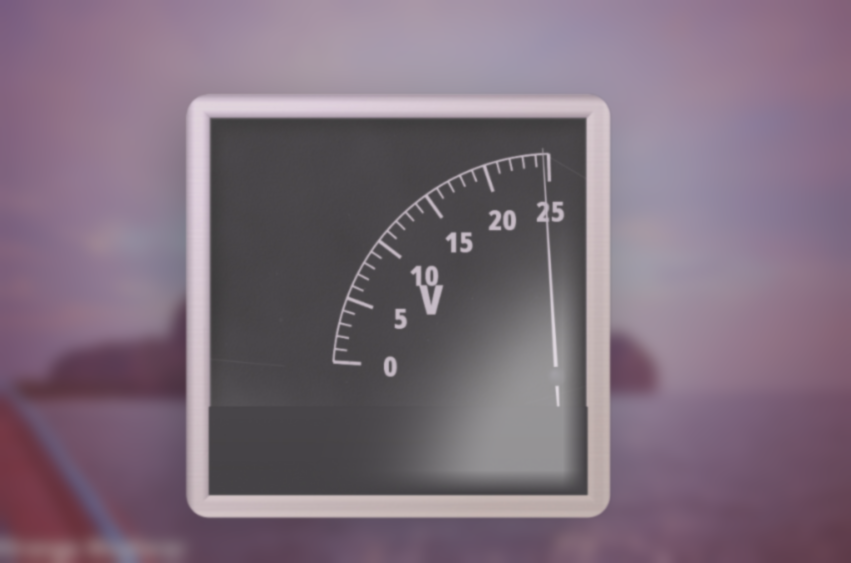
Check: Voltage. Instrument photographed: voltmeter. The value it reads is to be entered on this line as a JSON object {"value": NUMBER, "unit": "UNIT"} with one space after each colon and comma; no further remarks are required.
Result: {"value": 24.5, "unit": "V"}
